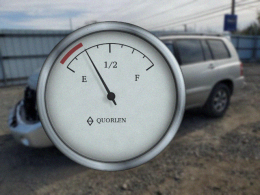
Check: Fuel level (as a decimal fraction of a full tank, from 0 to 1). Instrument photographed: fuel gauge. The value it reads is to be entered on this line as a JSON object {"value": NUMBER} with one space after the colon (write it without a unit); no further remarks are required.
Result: {"value": 0.25}
